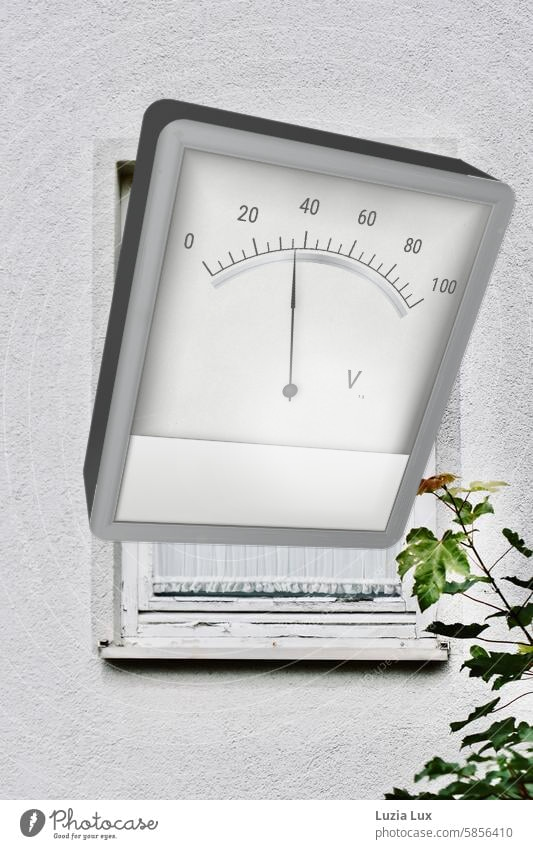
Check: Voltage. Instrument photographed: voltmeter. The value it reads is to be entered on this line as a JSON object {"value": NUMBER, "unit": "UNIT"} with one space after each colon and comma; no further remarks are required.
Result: {"value": 35, "unit": "V"}
